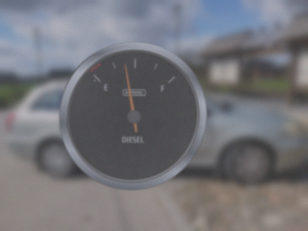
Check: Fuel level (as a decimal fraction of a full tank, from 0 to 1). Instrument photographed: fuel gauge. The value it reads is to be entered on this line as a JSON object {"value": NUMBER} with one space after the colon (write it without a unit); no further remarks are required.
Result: {"value": 0.375}
